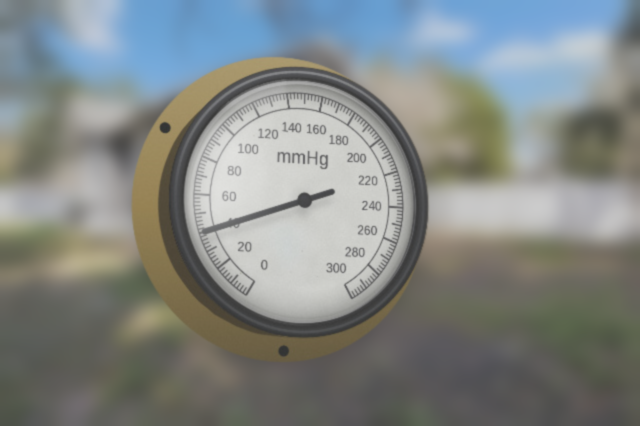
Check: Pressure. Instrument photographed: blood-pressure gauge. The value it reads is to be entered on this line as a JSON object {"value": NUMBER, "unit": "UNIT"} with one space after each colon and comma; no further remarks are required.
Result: {"value": 40, "unit": "mmHg"}
